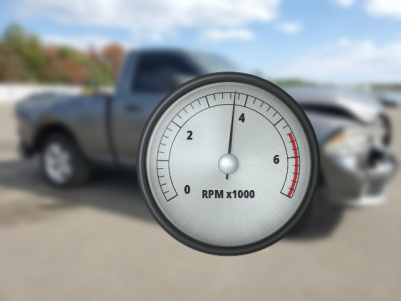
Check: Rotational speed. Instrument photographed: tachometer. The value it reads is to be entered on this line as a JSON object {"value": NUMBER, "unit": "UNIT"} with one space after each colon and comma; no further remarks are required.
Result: {"value": 3700, "unit": "rpm"}
